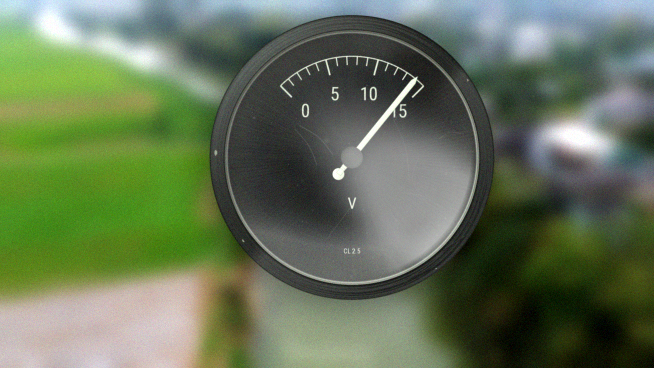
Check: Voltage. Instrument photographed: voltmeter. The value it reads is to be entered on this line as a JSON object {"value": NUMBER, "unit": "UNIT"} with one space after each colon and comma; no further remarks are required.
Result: {"value": 14, "unit": "V"}
